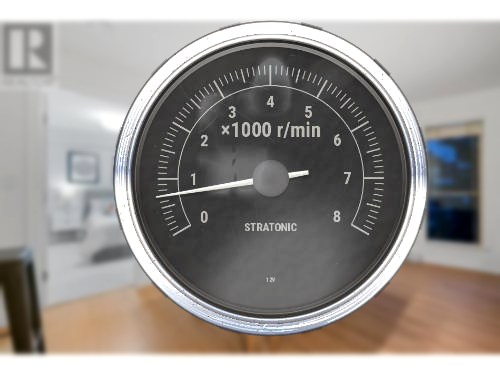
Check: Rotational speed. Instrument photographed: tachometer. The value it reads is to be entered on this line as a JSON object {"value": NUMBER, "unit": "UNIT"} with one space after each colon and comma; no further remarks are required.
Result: {"value": 700, "unit": "rpm"}
